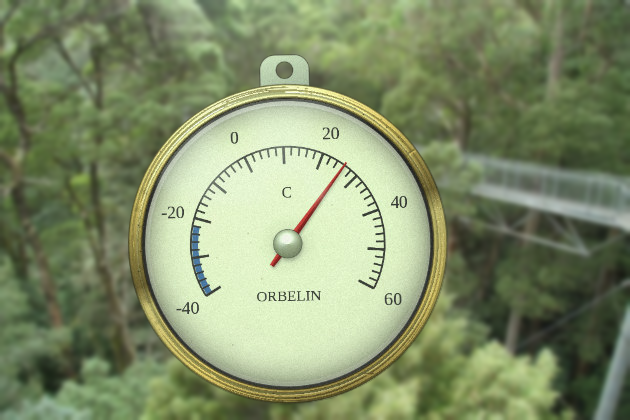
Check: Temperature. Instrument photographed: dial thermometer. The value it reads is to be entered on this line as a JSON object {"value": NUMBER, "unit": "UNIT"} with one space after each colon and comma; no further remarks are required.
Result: {"value": 26, "unit": "°C"}
